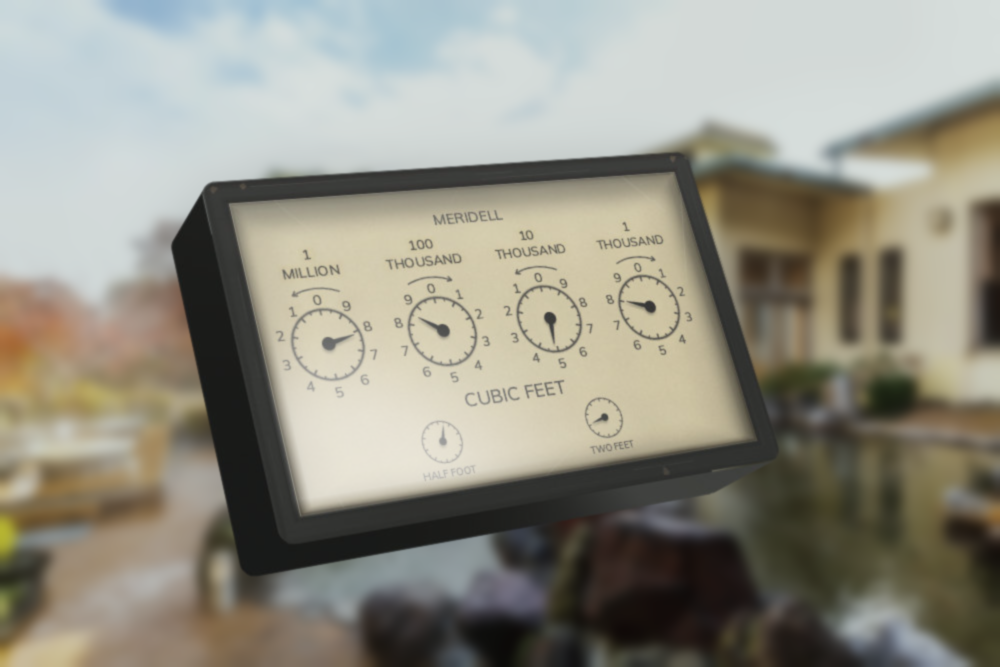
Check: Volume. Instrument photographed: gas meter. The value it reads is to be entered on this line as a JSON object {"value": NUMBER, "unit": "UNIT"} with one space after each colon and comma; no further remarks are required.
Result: {"value": 784800, "unit": "ft³"}
